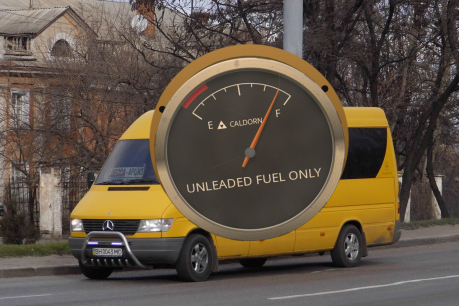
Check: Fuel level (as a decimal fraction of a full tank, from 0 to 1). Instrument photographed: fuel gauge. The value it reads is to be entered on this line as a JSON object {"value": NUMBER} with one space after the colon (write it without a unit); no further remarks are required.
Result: {"value": 0.875}
